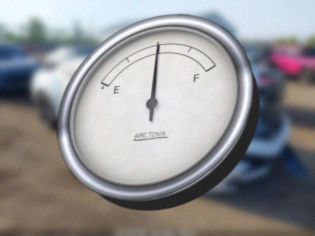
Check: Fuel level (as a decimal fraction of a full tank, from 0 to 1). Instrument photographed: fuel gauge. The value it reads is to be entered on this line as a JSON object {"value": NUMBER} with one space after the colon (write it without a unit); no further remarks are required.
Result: {"value": 0.5}
